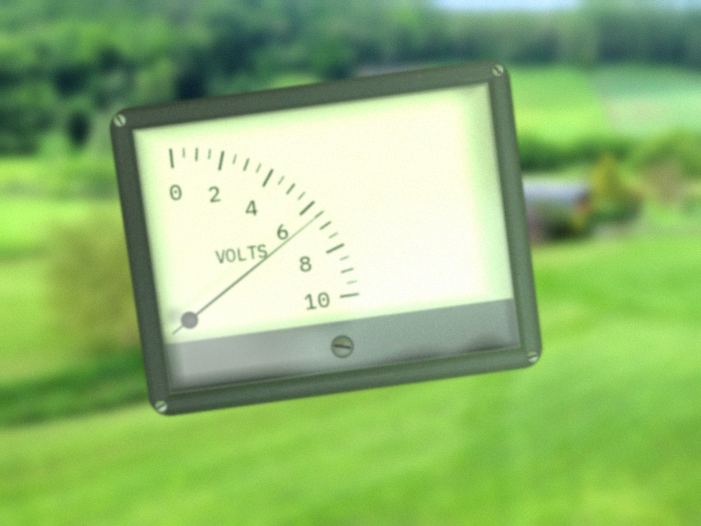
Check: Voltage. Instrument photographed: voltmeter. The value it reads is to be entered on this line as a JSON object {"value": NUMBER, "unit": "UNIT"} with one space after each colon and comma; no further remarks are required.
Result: {"value": 6.5, "unit": "V"}
